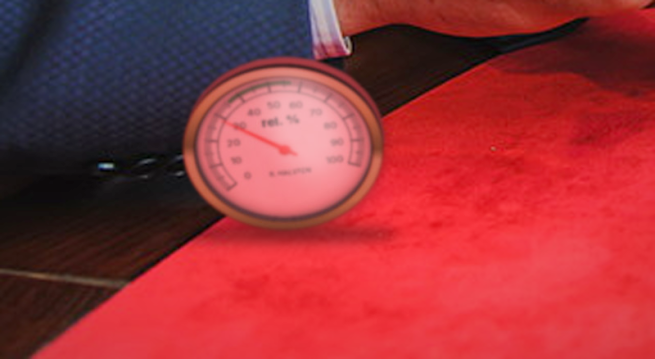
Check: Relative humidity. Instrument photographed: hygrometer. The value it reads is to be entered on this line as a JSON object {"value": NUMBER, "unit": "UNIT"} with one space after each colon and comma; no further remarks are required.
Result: {"value": 30, "unit": "%"}
